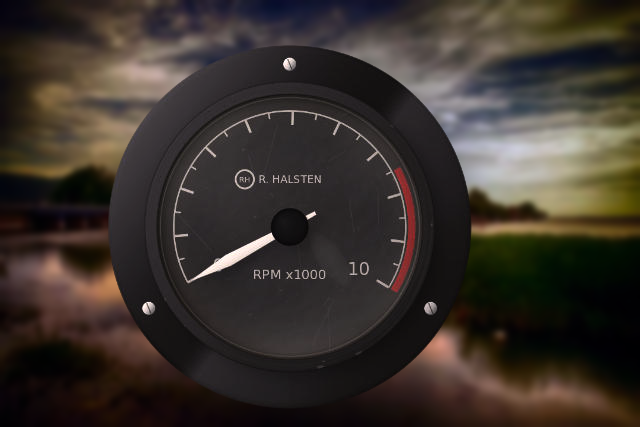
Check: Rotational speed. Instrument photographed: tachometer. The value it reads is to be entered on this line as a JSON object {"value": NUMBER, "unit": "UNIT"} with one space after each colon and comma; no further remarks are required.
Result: {"value": 0, "unit": "rpm"}
